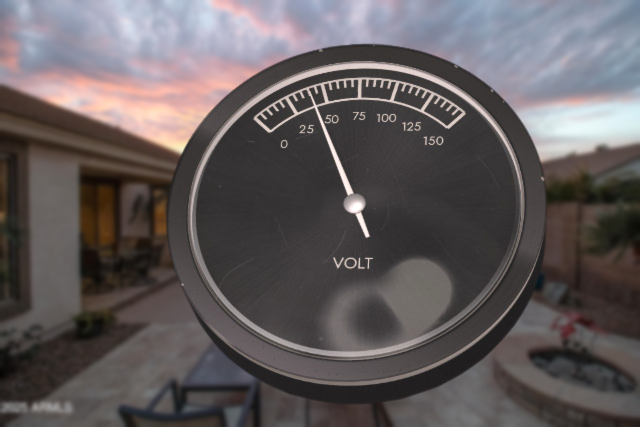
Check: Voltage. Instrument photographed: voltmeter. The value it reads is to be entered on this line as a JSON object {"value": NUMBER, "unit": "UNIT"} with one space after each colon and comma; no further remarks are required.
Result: {"value": 40, "unit": "V"}
